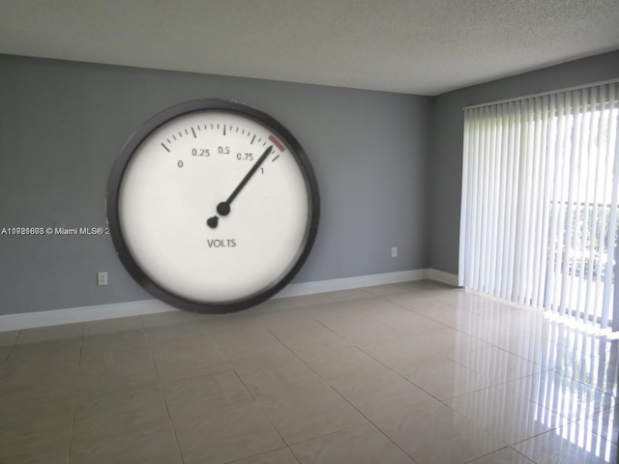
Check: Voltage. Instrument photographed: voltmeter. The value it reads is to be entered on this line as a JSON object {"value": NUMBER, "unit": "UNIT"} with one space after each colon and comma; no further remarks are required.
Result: {"value": 0.9, "unit": "V"}
